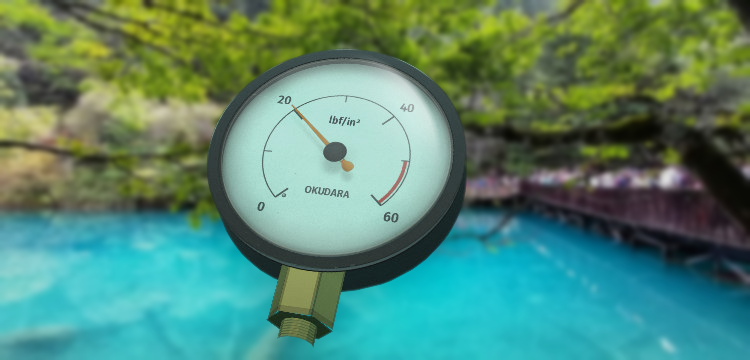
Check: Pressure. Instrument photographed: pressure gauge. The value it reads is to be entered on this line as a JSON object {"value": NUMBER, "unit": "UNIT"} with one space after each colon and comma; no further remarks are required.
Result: {"value": 20, "unit": "psi"}
